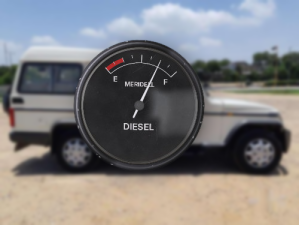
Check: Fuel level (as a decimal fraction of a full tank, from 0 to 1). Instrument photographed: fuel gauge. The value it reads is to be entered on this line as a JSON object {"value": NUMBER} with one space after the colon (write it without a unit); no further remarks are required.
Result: {"value": 0.75}
